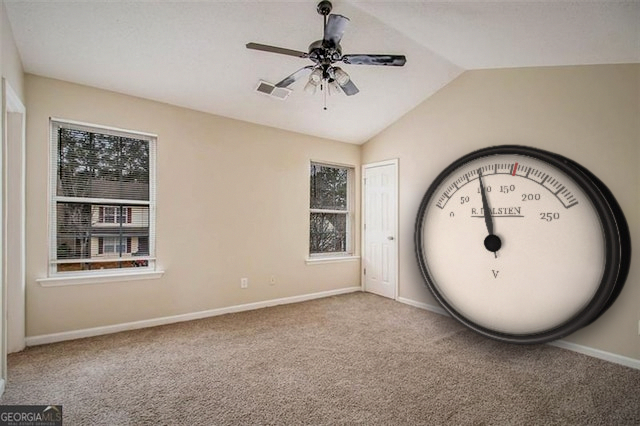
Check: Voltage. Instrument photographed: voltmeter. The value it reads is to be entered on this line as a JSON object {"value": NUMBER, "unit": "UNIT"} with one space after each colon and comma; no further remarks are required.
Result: {"value": 100, "unit": "V"}
